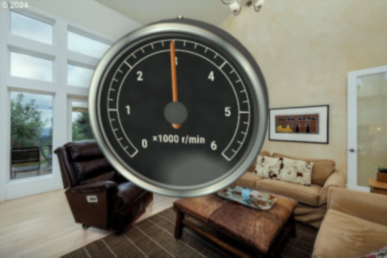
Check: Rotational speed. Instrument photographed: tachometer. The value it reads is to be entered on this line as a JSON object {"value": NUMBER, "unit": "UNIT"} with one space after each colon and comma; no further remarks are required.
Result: {"value": 3000, "unit": "rpm"}
